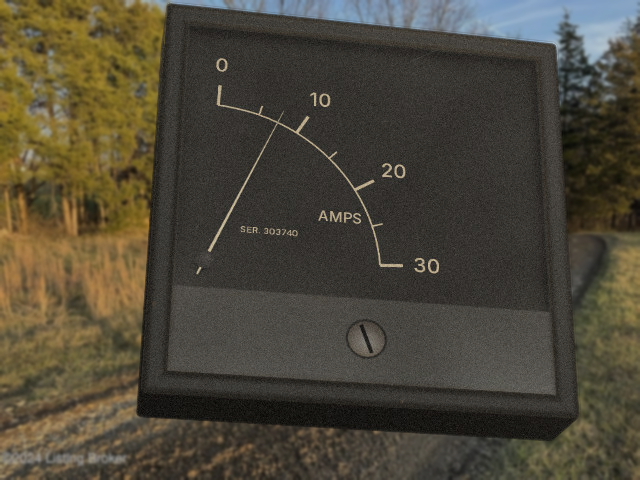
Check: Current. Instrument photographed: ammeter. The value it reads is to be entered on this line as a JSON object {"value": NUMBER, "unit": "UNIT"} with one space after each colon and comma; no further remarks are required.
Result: {"value": 7.5, "unit": "A"}
